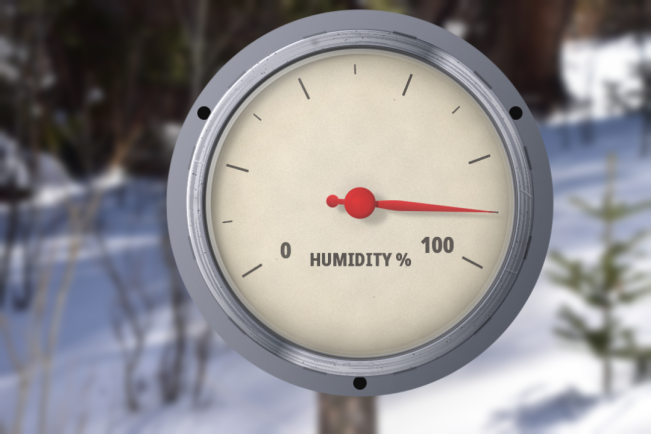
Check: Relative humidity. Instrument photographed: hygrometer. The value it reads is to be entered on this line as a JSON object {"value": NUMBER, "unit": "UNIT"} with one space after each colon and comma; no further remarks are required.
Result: {"value": 90, "unit": "%"}
